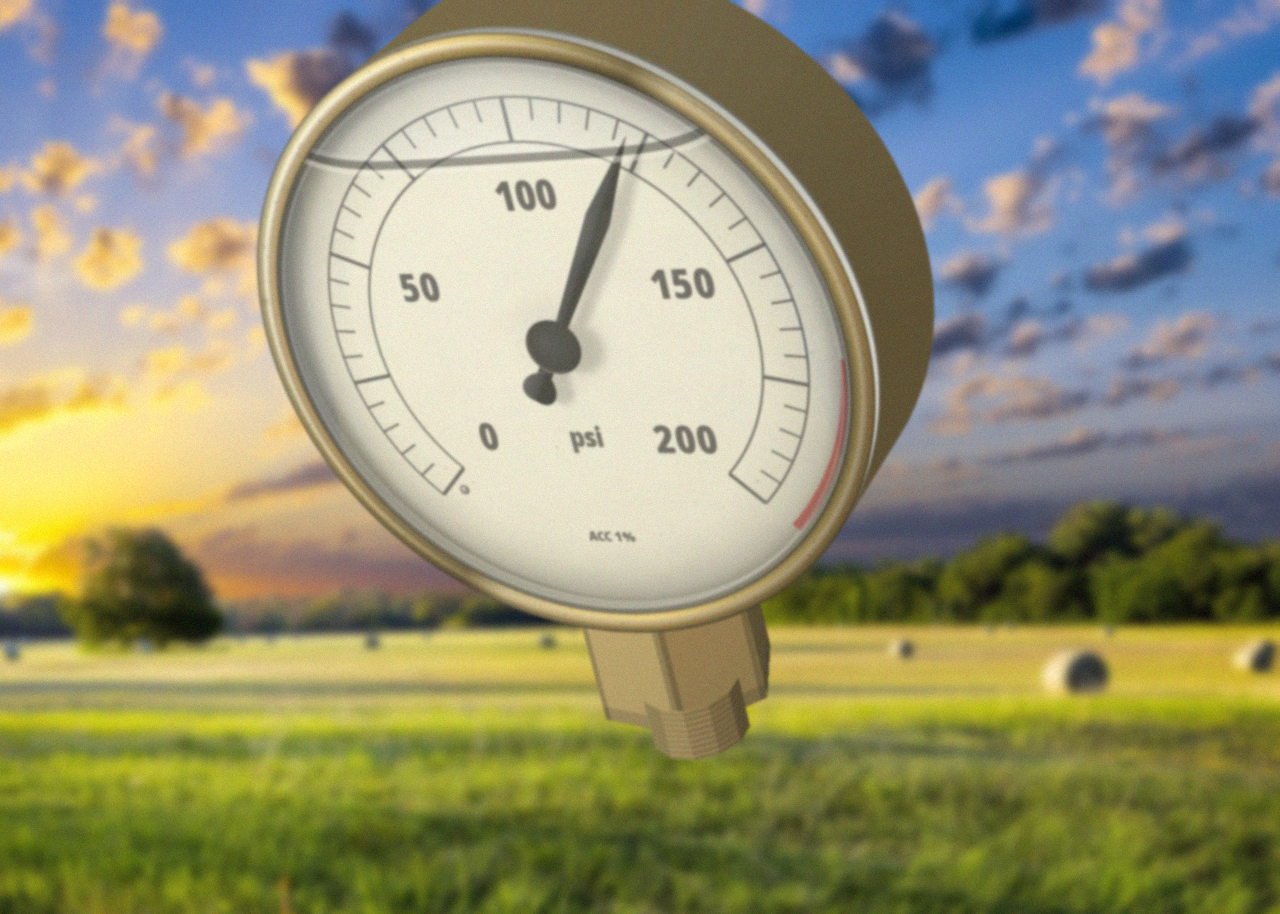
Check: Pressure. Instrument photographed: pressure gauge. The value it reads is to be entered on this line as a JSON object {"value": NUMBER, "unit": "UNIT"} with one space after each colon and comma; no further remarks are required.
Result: {"value": 122.5, "unit": "psi"}
